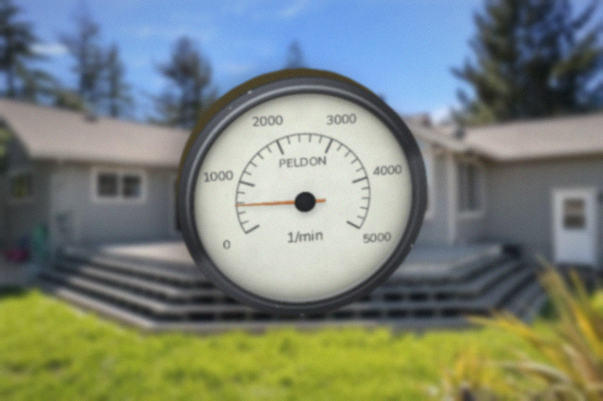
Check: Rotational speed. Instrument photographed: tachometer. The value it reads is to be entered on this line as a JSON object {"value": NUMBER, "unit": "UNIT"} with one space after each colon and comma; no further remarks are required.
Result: {"value": 600, "unit": "rpm"}
